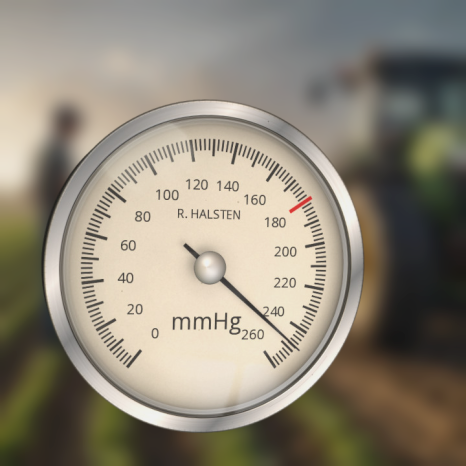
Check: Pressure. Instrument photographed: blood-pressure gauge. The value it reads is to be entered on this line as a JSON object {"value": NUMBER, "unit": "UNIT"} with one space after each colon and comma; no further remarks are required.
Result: {"value": 248, "unit": "mmHg"}
